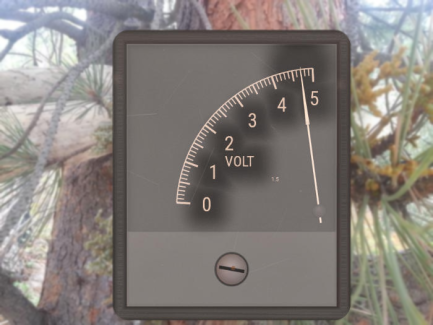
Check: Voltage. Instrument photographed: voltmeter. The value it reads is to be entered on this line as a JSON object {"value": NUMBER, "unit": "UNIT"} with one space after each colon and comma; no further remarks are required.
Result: {"value": 4.7, "unit": "V"}
